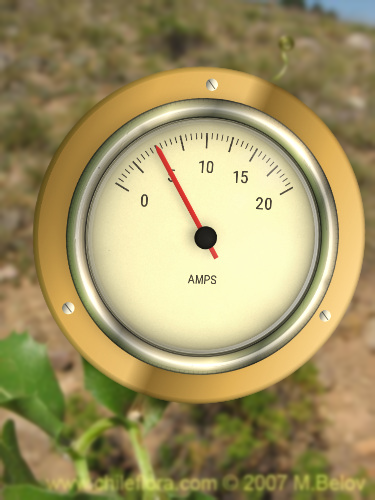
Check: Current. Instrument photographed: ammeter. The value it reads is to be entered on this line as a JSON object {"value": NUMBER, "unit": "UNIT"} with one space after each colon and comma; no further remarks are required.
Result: {"value": 5, "unit": "A"}
